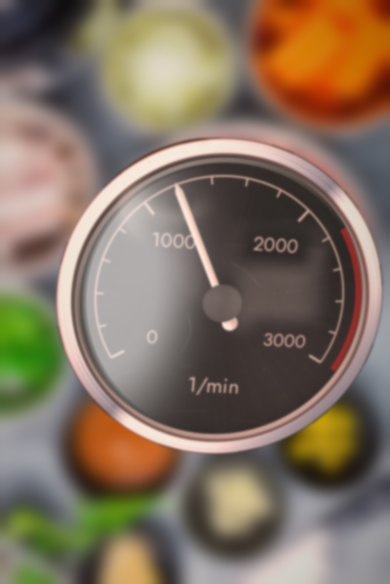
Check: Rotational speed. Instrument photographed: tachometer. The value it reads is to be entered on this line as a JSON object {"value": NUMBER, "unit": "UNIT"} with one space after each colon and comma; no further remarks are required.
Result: {"value": 1200, "unit": "rpm"}
